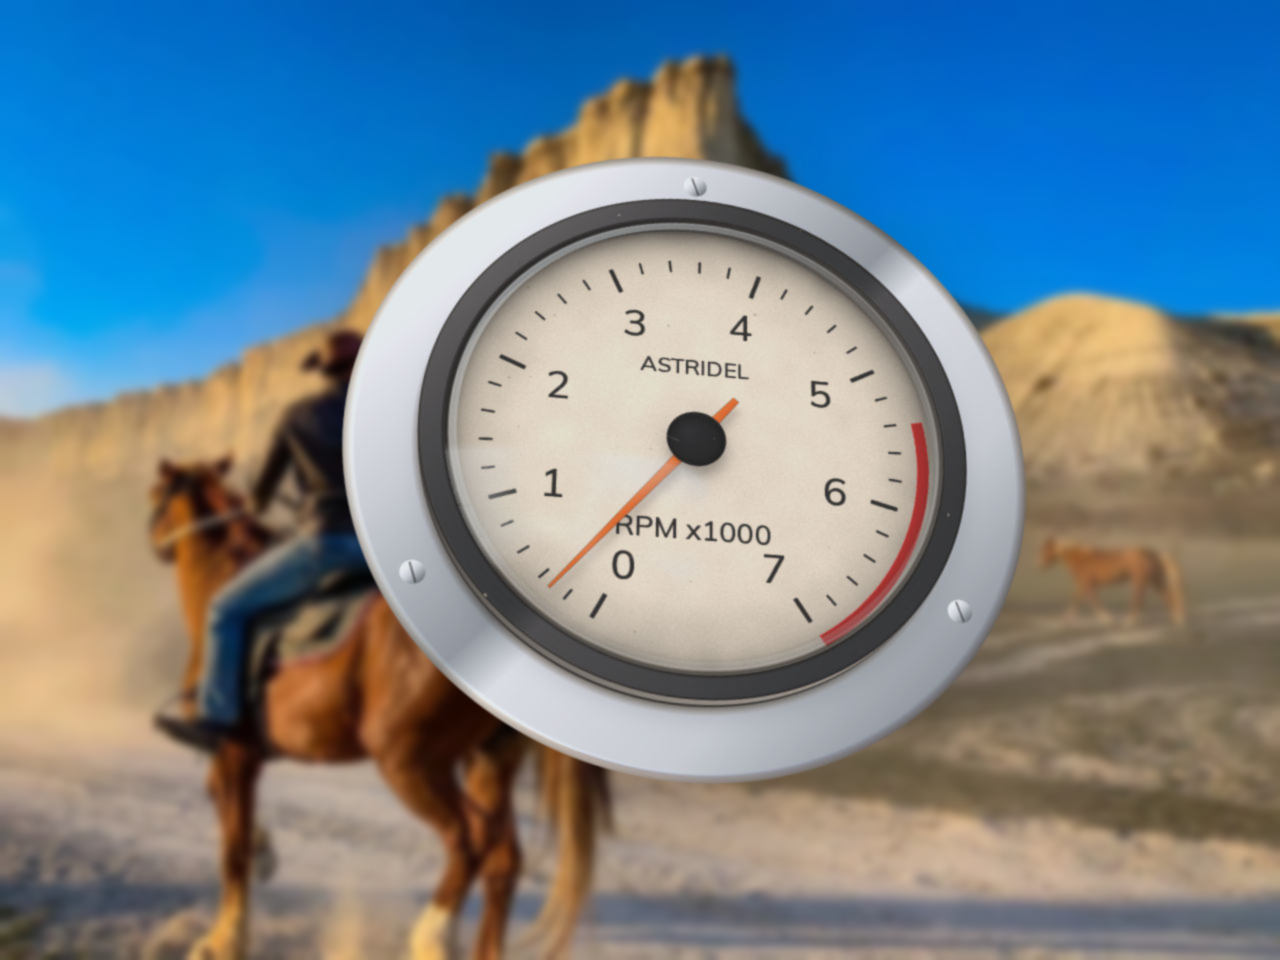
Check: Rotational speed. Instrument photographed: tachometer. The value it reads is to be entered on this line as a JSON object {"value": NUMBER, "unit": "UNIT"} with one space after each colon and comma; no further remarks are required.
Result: {"value": 300, "unit": "rpm"}
